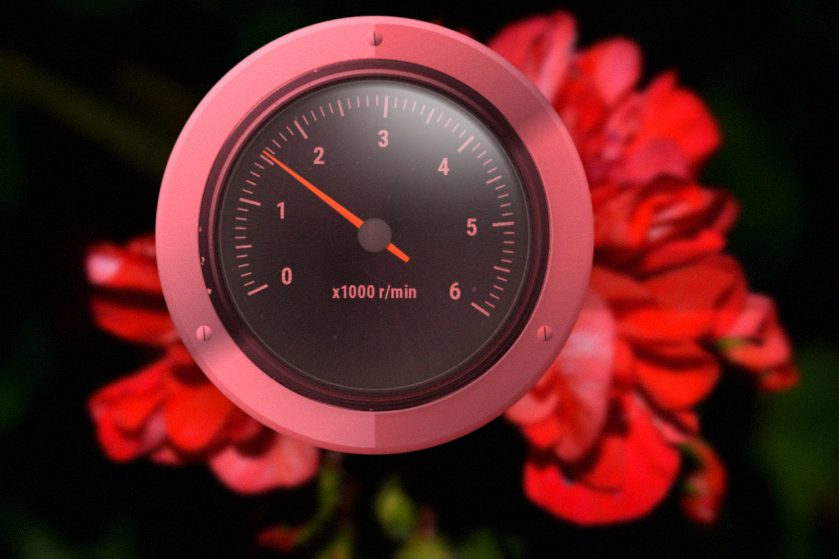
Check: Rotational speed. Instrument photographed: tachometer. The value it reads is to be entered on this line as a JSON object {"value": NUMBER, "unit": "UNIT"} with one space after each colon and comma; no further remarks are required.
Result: {"value": 1550, "unit": "rpm"}
